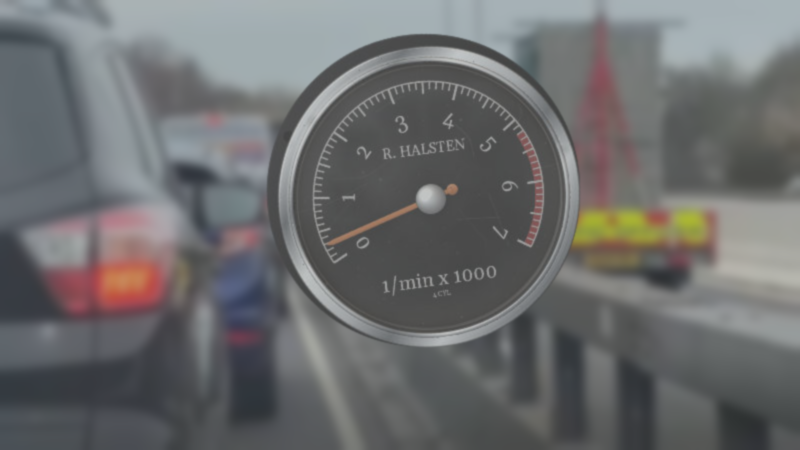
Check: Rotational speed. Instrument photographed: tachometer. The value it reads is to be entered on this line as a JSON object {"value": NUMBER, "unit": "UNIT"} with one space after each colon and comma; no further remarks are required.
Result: {"value": 300, "unit": "rpm"}
